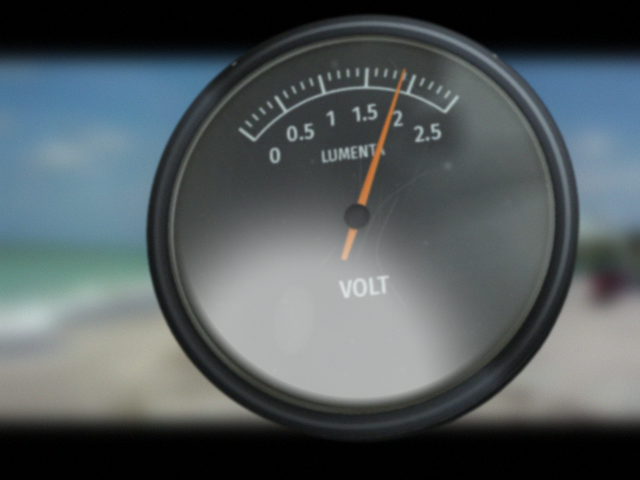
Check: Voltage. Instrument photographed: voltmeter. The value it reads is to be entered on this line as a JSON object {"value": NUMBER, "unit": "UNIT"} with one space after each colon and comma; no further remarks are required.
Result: {"value": 1.9, "unit": "V"}
